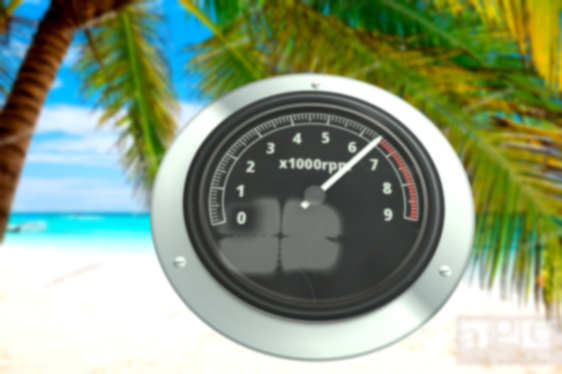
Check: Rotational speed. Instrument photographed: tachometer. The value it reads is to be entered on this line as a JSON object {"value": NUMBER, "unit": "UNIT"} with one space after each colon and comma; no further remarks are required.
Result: {"value": 6500, "unit": "rpm"}
